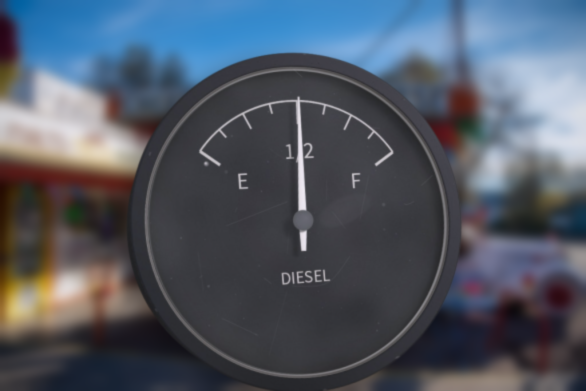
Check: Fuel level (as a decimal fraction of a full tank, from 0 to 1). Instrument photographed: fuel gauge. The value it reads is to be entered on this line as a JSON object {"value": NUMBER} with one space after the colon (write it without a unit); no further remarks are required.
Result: {"value": 0.5}
